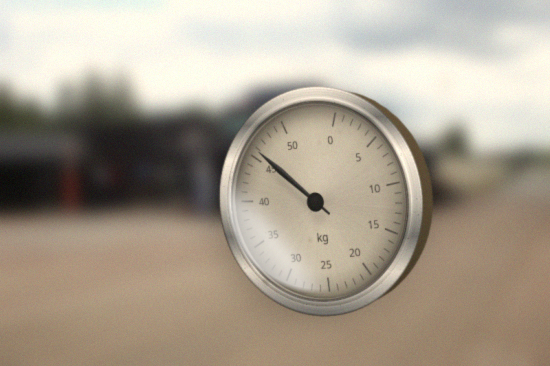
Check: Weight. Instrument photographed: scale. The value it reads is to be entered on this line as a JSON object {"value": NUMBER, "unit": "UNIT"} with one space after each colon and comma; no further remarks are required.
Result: {"value": 46, "unit": "kg"}
